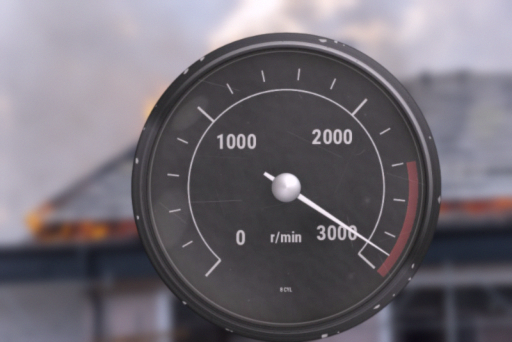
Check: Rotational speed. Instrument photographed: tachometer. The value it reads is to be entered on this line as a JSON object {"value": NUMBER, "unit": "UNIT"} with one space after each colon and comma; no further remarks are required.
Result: {"value": 2900, "unit": "rpm"}
